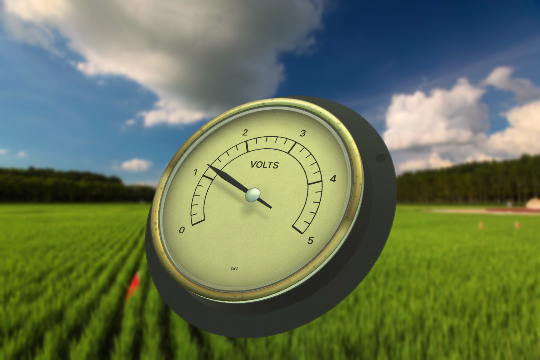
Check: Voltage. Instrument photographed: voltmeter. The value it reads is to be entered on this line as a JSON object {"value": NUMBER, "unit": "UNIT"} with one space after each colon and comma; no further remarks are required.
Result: {"value": 1.2, "unit": "V"}
